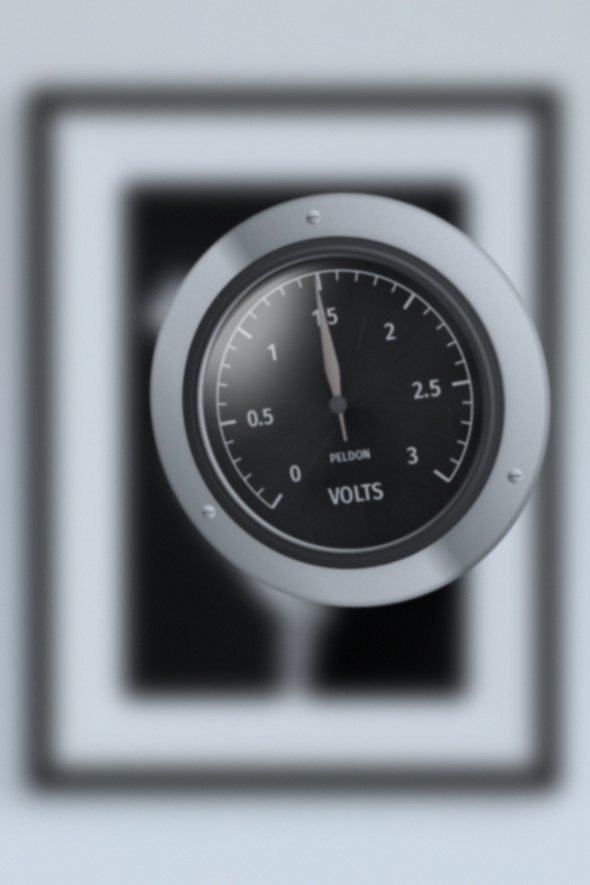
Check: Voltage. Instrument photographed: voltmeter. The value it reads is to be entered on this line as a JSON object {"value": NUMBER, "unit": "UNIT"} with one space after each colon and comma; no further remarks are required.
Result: {"value": 1.5, "unit": "V"}
